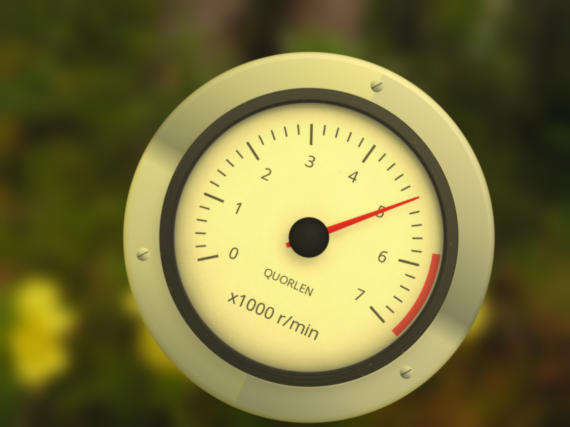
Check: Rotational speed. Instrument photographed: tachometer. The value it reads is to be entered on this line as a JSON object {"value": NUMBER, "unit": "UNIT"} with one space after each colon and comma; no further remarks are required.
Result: {"value": 5000, "unit": "rpm"}
